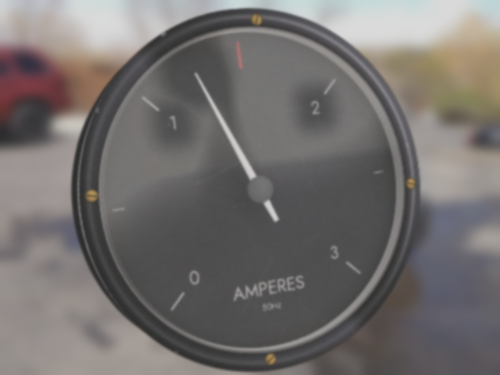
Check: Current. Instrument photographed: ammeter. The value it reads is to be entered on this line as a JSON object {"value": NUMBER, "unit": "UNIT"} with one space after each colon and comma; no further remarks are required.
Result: {"value": 1.25, "unit": "A"}
